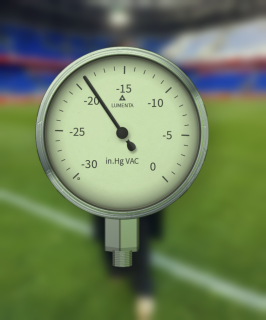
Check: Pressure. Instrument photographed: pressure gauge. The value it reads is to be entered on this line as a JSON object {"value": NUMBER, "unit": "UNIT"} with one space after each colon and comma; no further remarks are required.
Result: {"value": -19, "unit": "inHg"}
